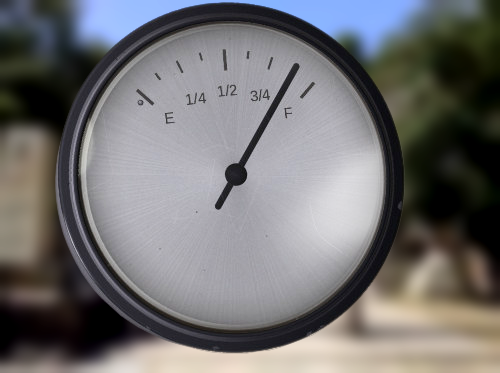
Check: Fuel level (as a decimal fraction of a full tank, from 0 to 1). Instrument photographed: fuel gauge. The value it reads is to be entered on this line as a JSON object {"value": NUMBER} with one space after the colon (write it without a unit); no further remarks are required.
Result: {"value": 0.875}
